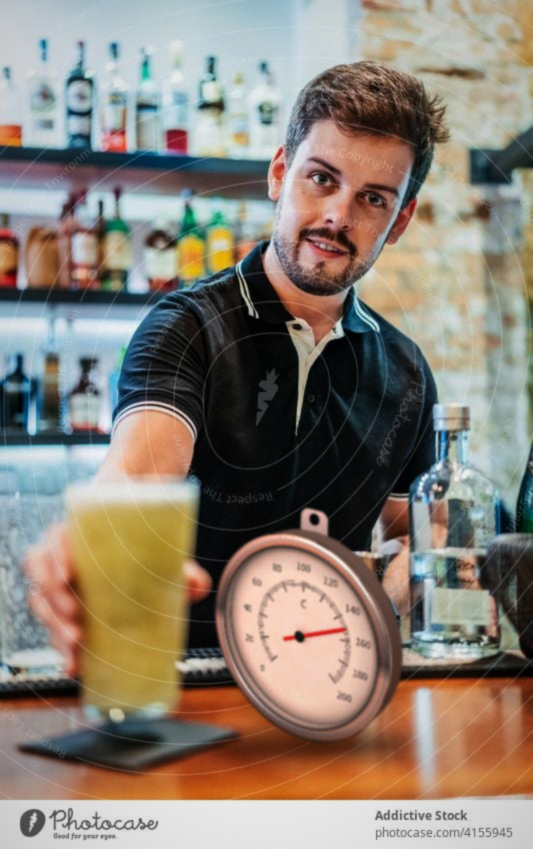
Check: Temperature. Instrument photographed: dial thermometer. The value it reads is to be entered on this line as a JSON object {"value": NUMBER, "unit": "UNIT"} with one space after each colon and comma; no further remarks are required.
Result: {"value": 150, "unit": "°C"}
